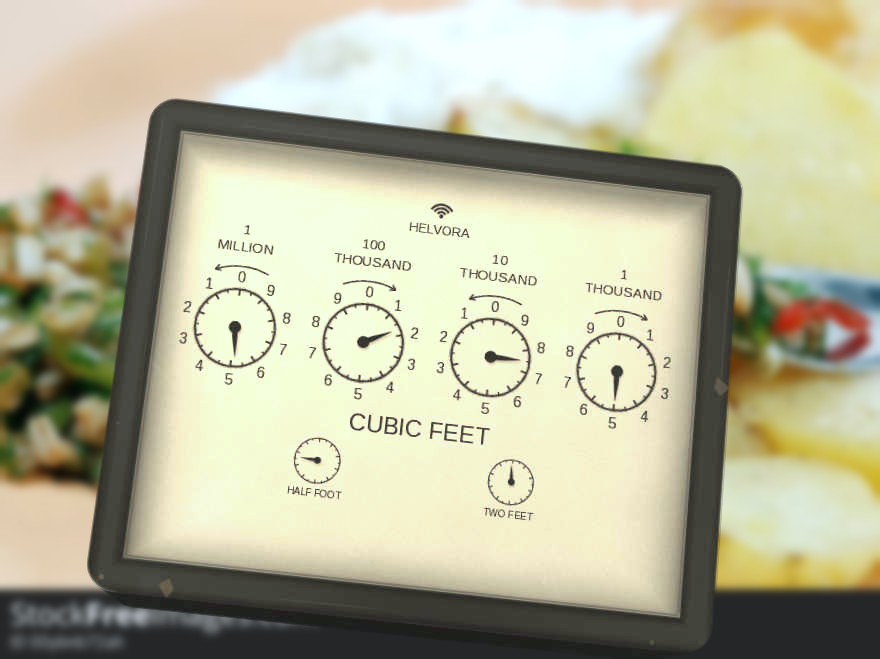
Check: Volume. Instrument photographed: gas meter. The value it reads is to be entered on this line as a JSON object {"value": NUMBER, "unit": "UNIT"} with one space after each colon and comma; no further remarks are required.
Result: {"value": 517500, "unit": "ft³"}
